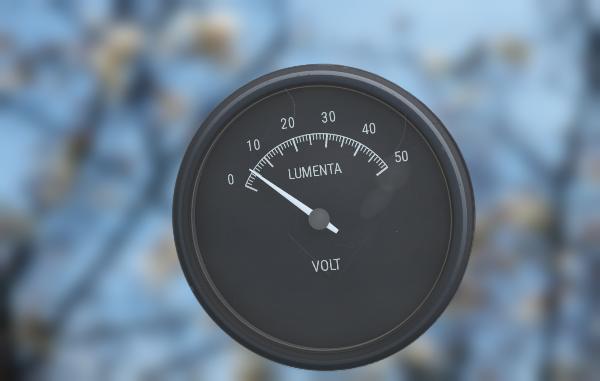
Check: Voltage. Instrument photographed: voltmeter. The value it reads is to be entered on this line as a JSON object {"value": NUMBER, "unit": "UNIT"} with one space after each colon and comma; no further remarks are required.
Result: {"value": 5, "unit": "V"}
